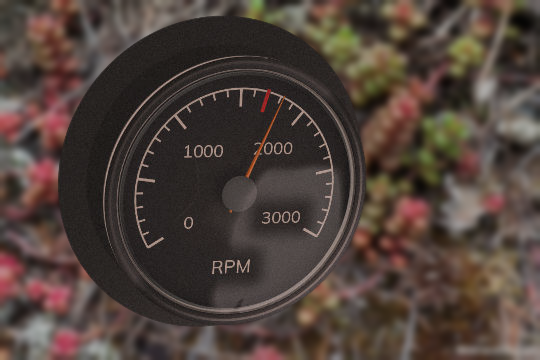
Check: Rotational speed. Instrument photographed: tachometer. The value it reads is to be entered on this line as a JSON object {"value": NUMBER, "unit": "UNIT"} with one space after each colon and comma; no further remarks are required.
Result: {"value": 1800, "unit": "rpm"}
